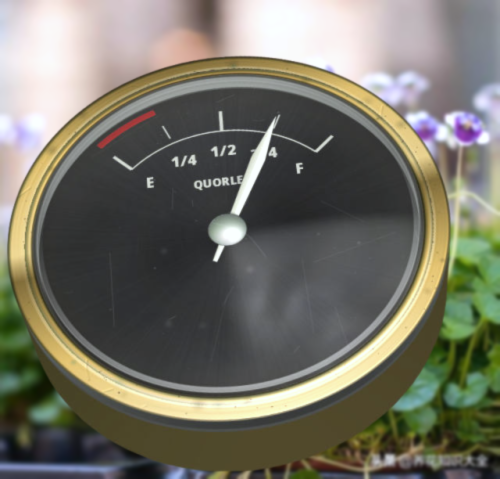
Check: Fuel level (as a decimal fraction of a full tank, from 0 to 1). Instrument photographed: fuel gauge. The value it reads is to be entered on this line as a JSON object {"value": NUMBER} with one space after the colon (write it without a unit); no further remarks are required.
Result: {"value": 0.75}
